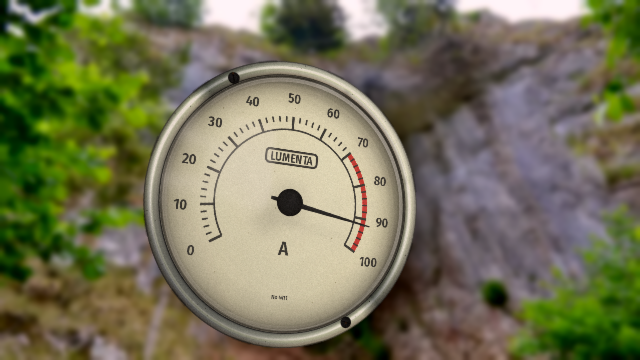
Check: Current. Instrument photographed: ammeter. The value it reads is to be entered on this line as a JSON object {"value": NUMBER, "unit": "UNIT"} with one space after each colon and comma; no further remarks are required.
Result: {"value": 92, "unit": "A"}
